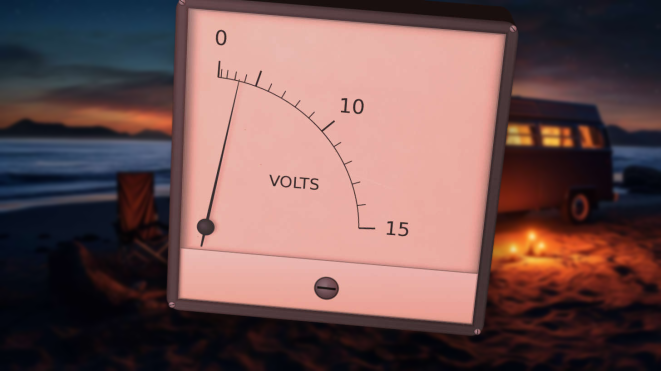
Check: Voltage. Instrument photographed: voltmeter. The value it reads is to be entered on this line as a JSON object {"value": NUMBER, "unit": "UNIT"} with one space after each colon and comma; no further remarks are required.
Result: {"value": 3.5, "unit": "V"}
